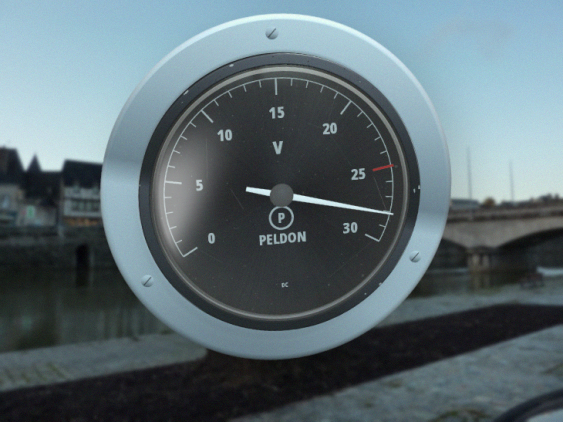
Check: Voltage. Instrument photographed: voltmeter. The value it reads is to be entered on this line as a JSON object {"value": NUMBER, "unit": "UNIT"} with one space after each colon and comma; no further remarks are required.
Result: {"value": 28, "unit": "V"}
